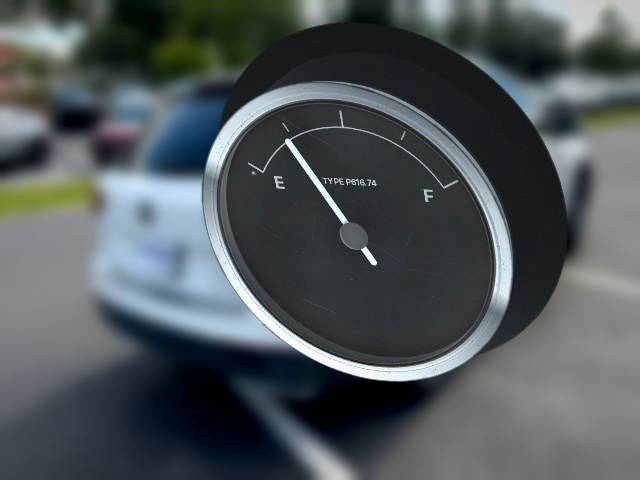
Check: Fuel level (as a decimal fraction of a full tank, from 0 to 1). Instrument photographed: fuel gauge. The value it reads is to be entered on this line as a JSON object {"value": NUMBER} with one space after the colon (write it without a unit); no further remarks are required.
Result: {"value": 0.25}
